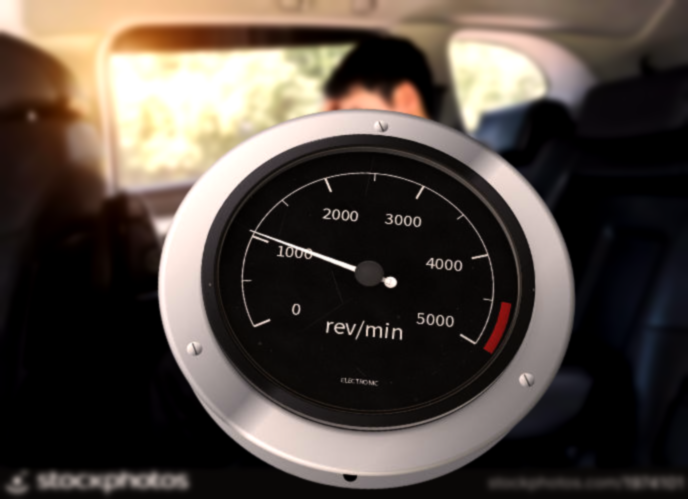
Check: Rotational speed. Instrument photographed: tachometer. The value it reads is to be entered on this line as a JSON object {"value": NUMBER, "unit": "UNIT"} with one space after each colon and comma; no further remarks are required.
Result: {"value": 1000, "unit": "rpm"}
